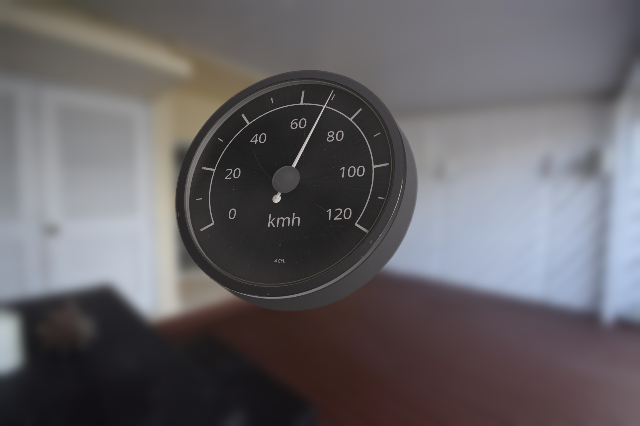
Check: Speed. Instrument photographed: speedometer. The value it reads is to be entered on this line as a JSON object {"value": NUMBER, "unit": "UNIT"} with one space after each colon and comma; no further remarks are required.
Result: {"value": 70, "unit": "km/h"}
